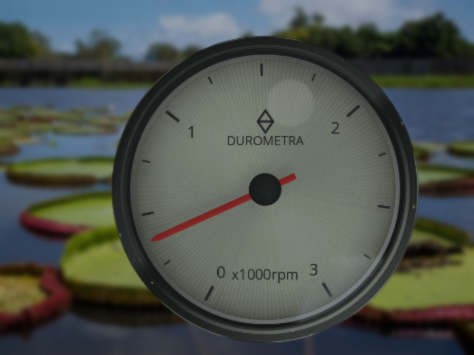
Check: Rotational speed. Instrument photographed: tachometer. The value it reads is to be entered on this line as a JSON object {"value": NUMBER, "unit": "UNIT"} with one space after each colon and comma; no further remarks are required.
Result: {"value": 375, "unit": "rpm"}
